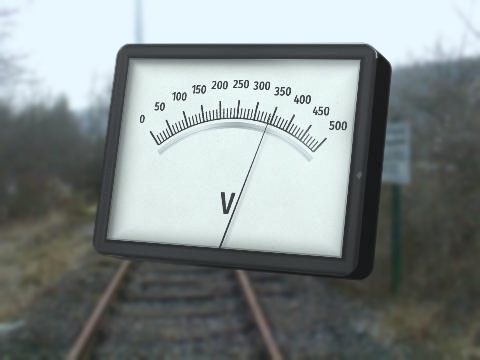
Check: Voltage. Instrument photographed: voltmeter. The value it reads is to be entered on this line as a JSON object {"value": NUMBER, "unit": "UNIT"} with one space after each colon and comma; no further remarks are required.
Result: {"value": 350, "unit": "V"}
